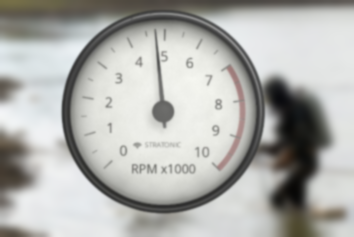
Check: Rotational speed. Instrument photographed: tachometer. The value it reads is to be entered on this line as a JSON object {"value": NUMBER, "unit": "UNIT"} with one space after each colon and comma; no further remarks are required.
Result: {"value": 4750, "unit": "rpm"}
